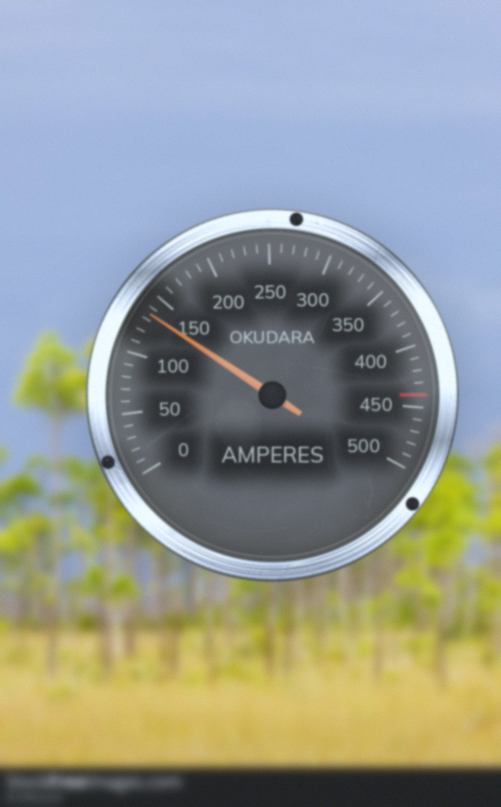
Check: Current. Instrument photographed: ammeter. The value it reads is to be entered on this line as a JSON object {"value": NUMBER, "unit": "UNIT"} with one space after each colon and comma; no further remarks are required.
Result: {"value": 135, "unit": "A"}
